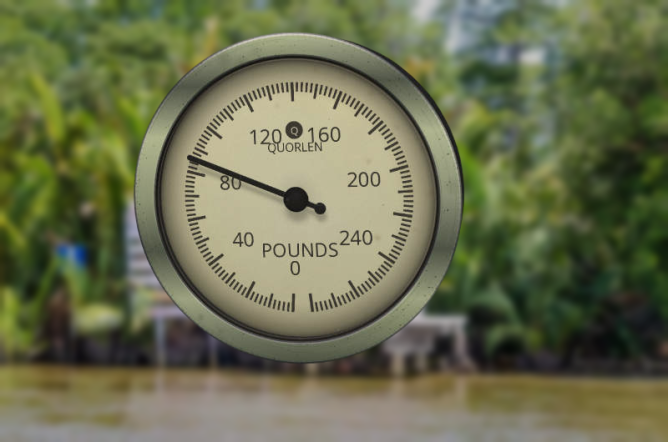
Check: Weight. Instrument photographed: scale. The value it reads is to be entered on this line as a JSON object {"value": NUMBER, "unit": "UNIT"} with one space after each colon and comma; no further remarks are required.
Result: {"value": 86, "unit": "lb"}
